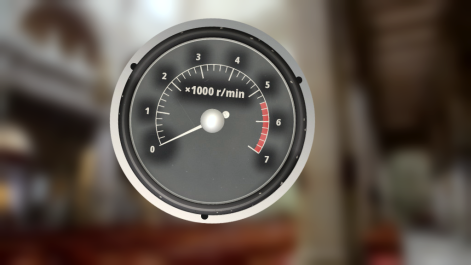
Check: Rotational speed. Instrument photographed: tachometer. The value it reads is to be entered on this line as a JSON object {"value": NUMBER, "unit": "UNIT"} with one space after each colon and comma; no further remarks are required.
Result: {"value": 0, "unit": "rpm"}
